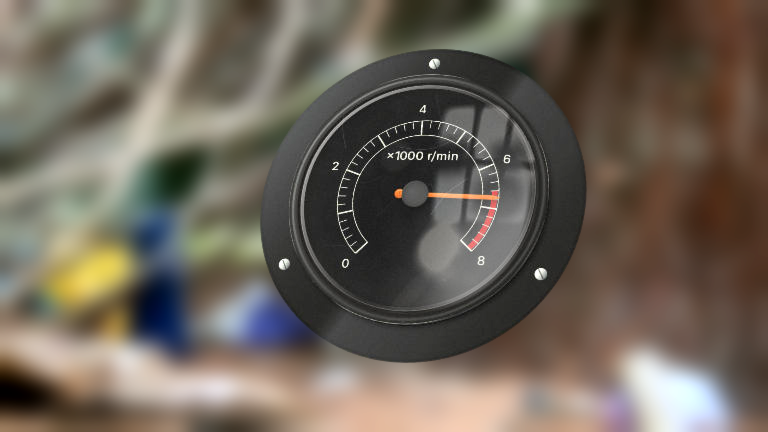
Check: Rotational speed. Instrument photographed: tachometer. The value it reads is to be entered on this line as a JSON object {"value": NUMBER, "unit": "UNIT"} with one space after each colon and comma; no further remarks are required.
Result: {"value": 6800, "unit": "rpm"}
